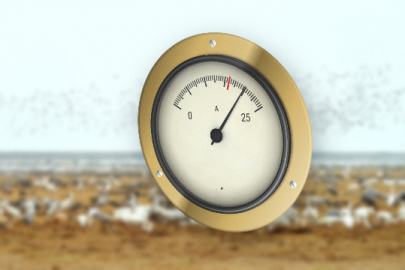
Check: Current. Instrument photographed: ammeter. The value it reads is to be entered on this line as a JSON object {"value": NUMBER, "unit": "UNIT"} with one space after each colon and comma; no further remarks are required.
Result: {"value": 20, "unit": "A"}
